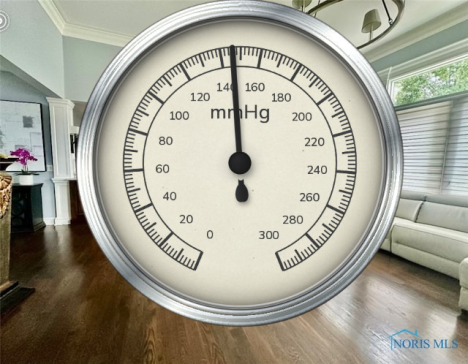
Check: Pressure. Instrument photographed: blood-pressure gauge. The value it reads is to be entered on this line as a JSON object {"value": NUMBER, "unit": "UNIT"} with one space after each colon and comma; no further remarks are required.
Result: {"value": 146, "unit": "mmHg"}
